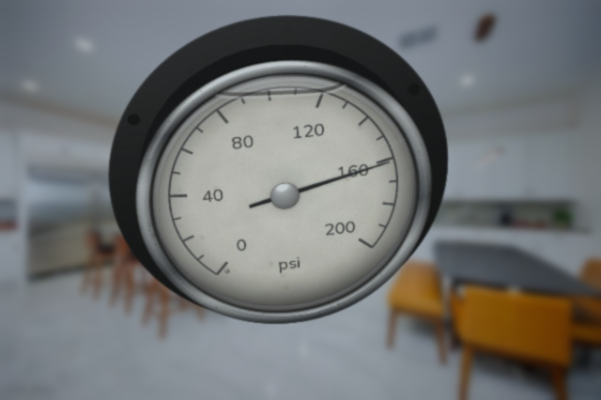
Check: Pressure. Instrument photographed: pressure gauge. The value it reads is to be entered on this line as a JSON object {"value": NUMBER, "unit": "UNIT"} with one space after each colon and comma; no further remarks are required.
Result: {"value": 160, "unit": "psi"}
